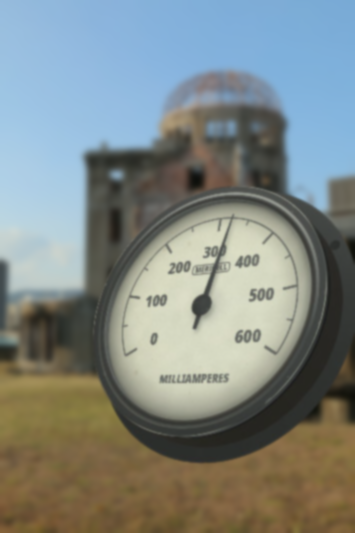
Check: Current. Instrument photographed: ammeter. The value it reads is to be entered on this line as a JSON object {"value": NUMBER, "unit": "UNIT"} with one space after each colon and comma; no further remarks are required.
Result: {"value": 325, "unit": "mA"}
